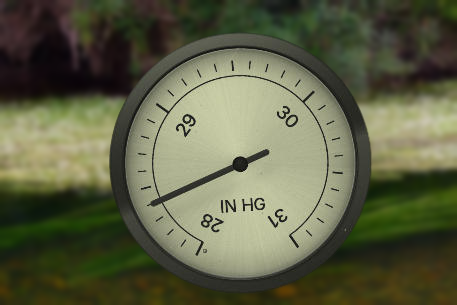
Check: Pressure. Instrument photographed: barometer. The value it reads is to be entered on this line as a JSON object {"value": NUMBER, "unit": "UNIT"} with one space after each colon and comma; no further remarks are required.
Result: {"value": 28.4, "unit": "inHg"}
